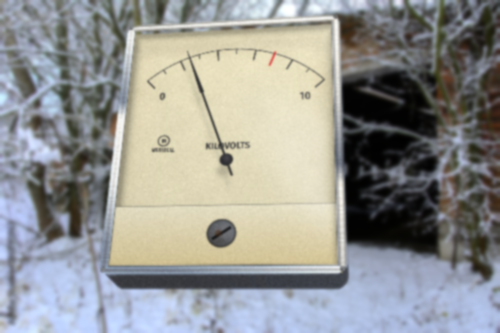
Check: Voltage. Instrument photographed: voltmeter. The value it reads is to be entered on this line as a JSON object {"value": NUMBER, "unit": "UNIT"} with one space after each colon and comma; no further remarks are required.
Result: {"value": 2.5, "unit": "kV"}
